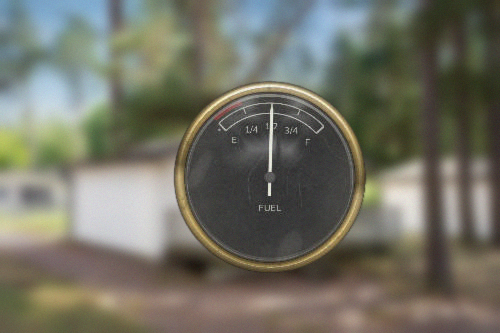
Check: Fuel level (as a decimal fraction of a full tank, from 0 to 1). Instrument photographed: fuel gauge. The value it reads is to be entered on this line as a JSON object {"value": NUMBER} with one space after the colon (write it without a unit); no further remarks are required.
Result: {"value": 0.5}
